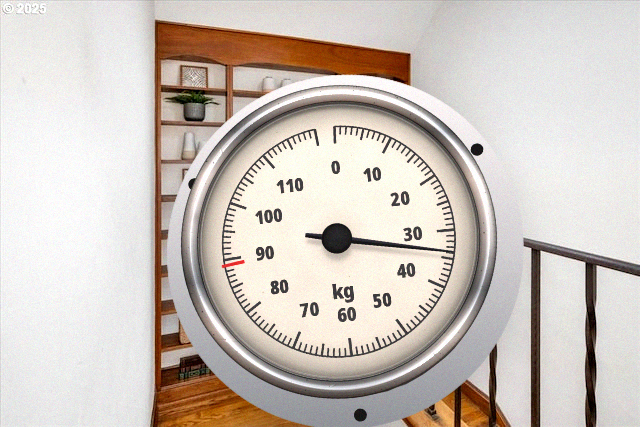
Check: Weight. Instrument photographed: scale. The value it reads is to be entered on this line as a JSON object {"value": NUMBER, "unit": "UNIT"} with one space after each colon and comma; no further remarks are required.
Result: {"value": 34, "unit": "kg"}
